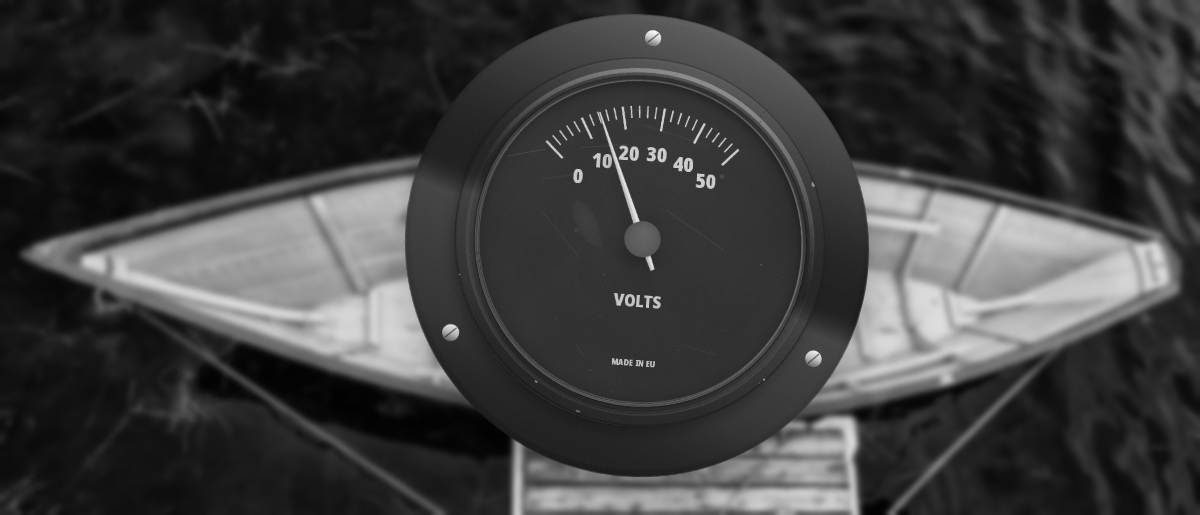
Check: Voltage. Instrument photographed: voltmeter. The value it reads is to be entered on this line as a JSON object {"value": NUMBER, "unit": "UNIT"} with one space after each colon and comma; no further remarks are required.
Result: {"value": 14, "unit": "V"}
